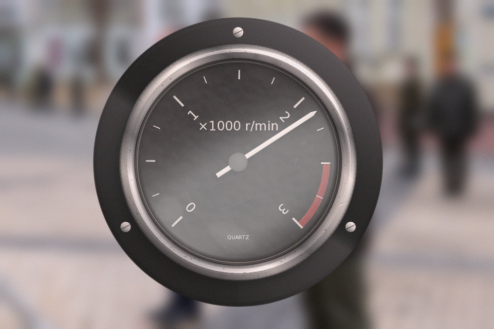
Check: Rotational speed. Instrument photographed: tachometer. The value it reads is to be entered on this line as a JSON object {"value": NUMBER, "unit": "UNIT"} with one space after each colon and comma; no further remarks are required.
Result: {"value": 2125, "unit": "rpm"}
